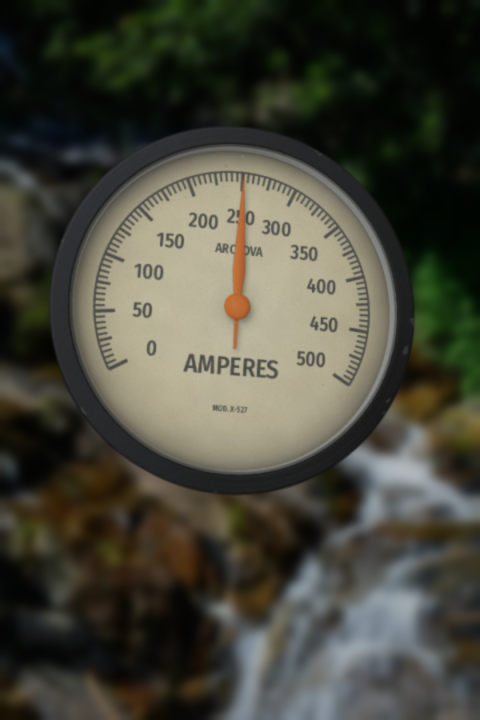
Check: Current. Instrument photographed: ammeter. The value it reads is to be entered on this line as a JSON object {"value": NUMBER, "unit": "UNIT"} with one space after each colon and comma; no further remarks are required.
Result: {"value": 250, "unit": "A"}
